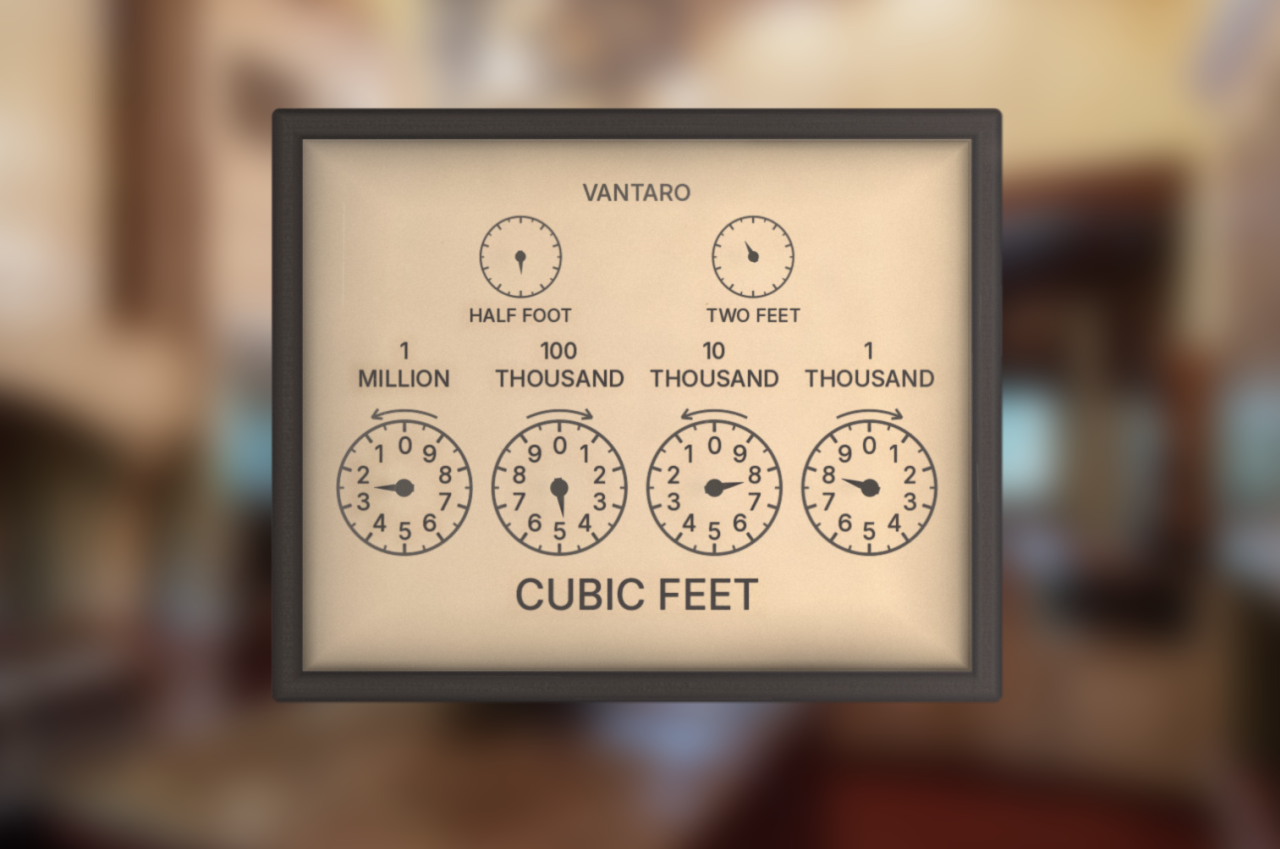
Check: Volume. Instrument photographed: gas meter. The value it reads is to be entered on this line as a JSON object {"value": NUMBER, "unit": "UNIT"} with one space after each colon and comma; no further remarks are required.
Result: {"value": 247800, "unit": "ft³"}
